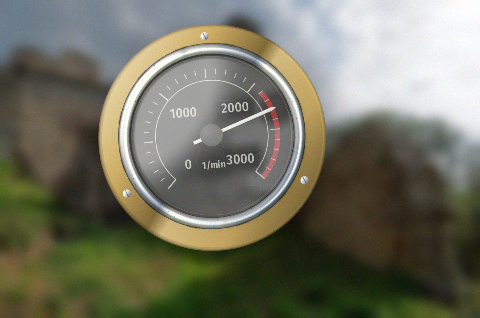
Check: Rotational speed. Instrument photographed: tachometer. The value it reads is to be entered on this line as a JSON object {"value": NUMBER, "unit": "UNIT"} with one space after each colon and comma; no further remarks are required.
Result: {"value": 2300, "unit": "rpm"}
